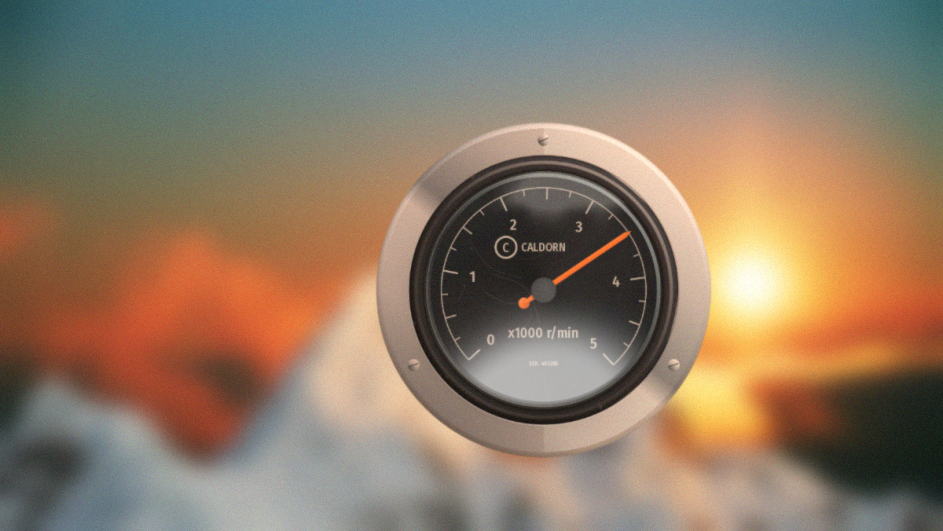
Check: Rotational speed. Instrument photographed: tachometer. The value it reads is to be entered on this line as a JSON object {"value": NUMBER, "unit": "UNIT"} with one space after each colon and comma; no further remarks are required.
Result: {"value": 3500, "unit": "rpm"}
